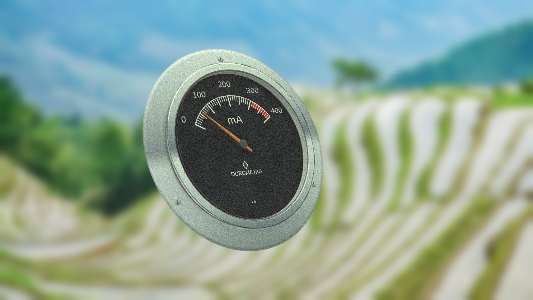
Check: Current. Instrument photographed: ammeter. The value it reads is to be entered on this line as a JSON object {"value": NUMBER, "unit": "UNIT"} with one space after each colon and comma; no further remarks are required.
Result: {"value": 50, "unit": "mA"}
